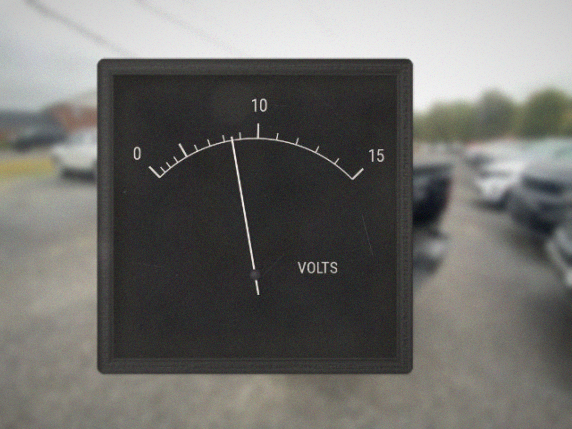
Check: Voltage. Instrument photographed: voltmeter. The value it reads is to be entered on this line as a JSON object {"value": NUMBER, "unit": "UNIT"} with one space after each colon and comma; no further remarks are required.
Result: {"value": 8.5, "unit": "V"}
